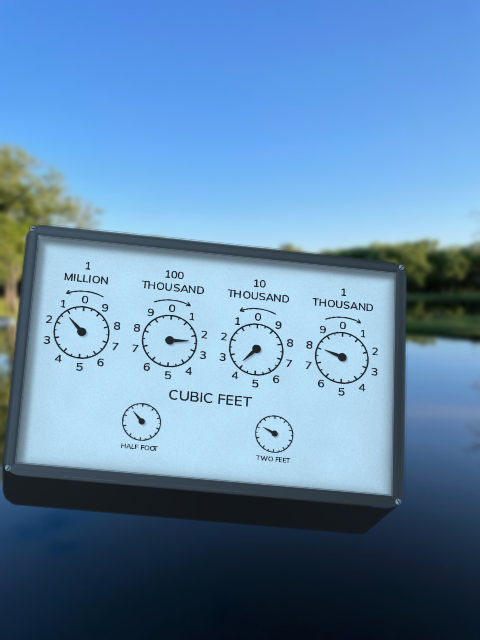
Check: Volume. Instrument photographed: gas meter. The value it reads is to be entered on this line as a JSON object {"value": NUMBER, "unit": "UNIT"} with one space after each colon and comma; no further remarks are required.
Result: {"value": 123800, "unit": "ft³"}
